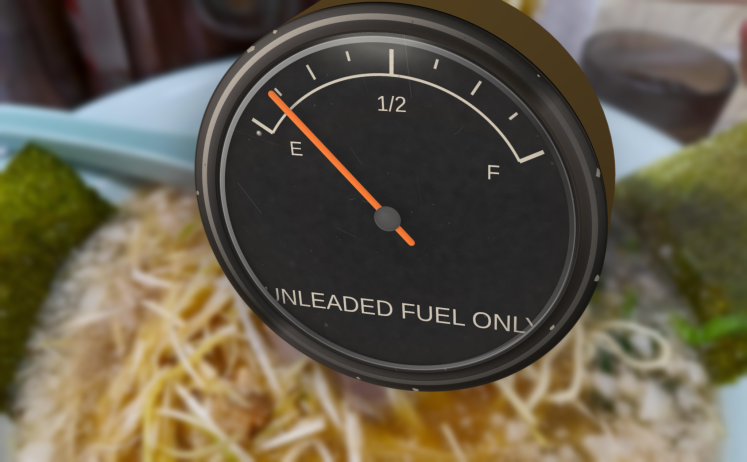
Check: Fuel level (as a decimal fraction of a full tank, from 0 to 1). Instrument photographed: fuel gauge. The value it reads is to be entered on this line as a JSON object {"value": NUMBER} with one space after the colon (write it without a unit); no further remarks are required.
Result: {"value": 0.125}
